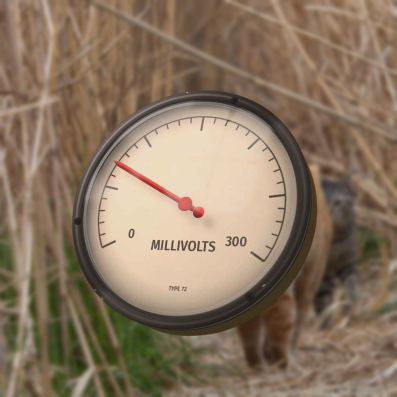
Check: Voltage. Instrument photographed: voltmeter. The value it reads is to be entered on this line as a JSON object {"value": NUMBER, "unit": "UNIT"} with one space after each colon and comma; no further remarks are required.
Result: {"value": 70, "unit": "mV"}
